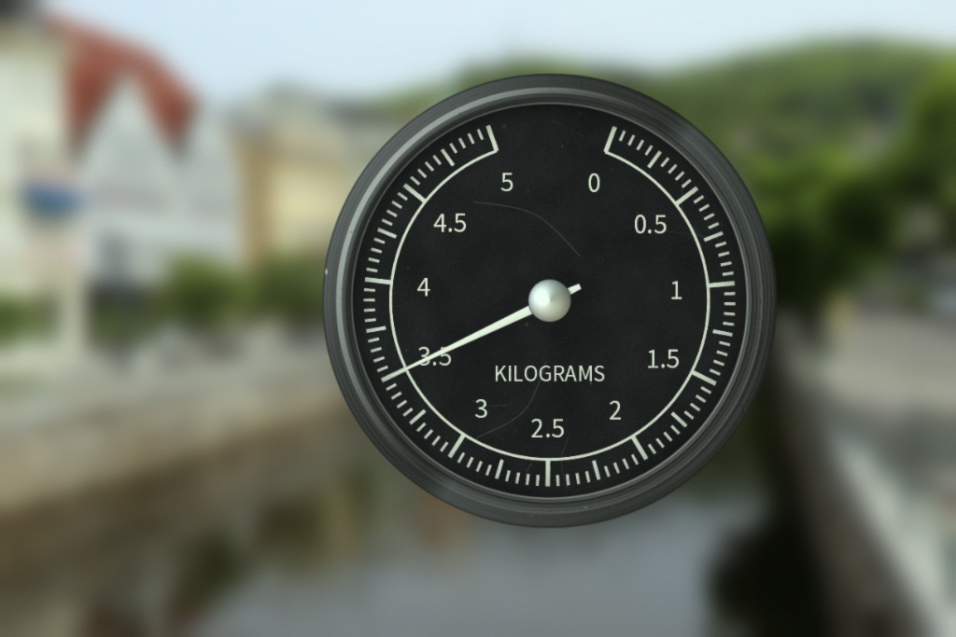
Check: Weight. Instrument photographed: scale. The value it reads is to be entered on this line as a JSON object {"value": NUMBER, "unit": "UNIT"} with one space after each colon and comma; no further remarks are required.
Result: {"value": 3.5, "unit": "kg"}
